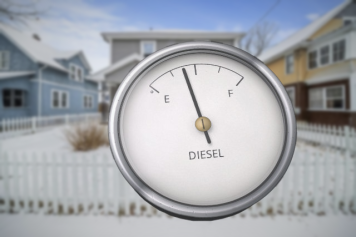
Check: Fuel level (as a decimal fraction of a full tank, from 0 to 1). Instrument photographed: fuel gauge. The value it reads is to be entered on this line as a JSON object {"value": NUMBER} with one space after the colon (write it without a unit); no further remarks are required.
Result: {"value": 0.375}
